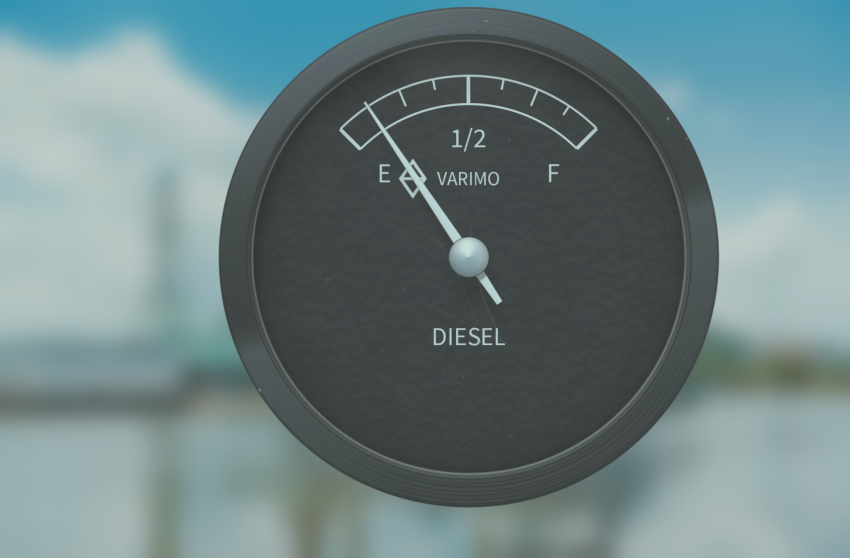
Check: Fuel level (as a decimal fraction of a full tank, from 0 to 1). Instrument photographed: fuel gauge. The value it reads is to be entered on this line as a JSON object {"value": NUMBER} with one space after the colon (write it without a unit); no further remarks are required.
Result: {"value": 0.125}
